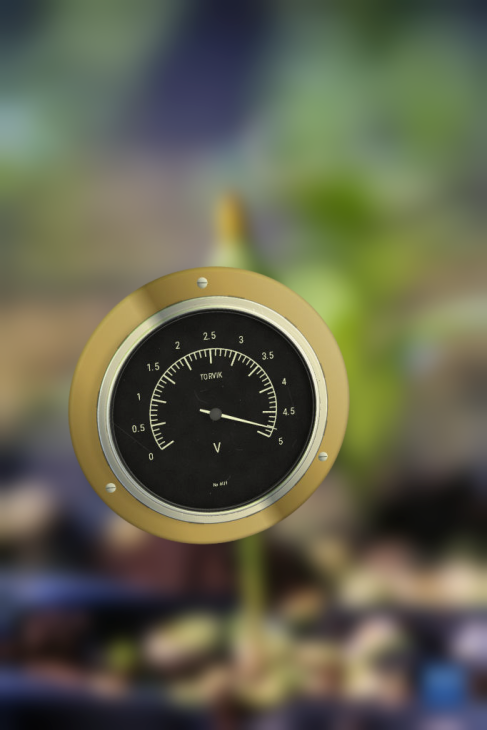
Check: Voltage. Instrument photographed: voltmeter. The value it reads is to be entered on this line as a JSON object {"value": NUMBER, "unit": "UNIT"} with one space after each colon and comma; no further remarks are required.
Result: {"value": 4.8, "unit": "V"}
